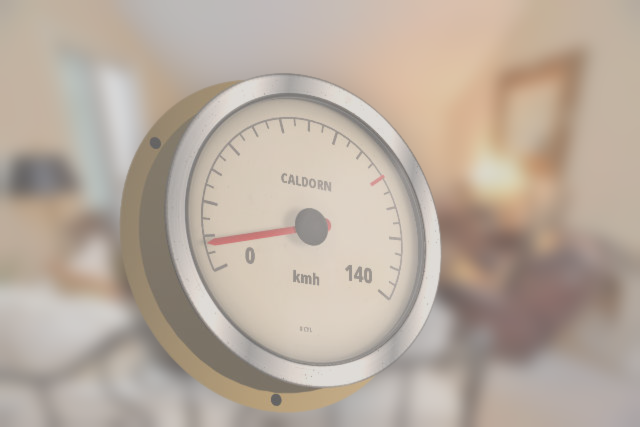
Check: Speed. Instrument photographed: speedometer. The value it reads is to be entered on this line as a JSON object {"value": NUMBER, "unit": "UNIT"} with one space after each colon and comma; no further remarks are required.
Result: {"value": 7.5, "unit": "km/h"}
